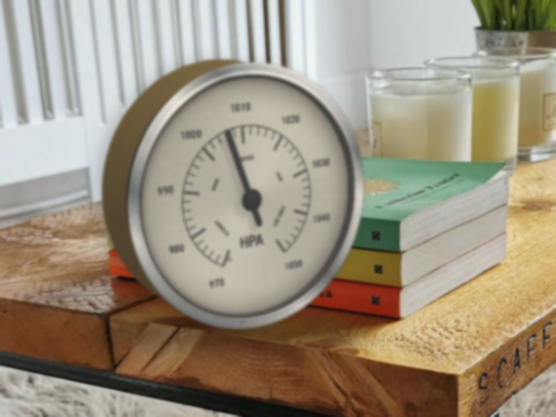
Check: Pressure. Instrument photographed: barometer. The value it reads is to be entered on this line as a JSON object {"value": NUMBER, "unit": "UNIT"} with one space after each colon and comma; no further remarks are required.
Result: {"value": 1006, "unit": "hPa"}
